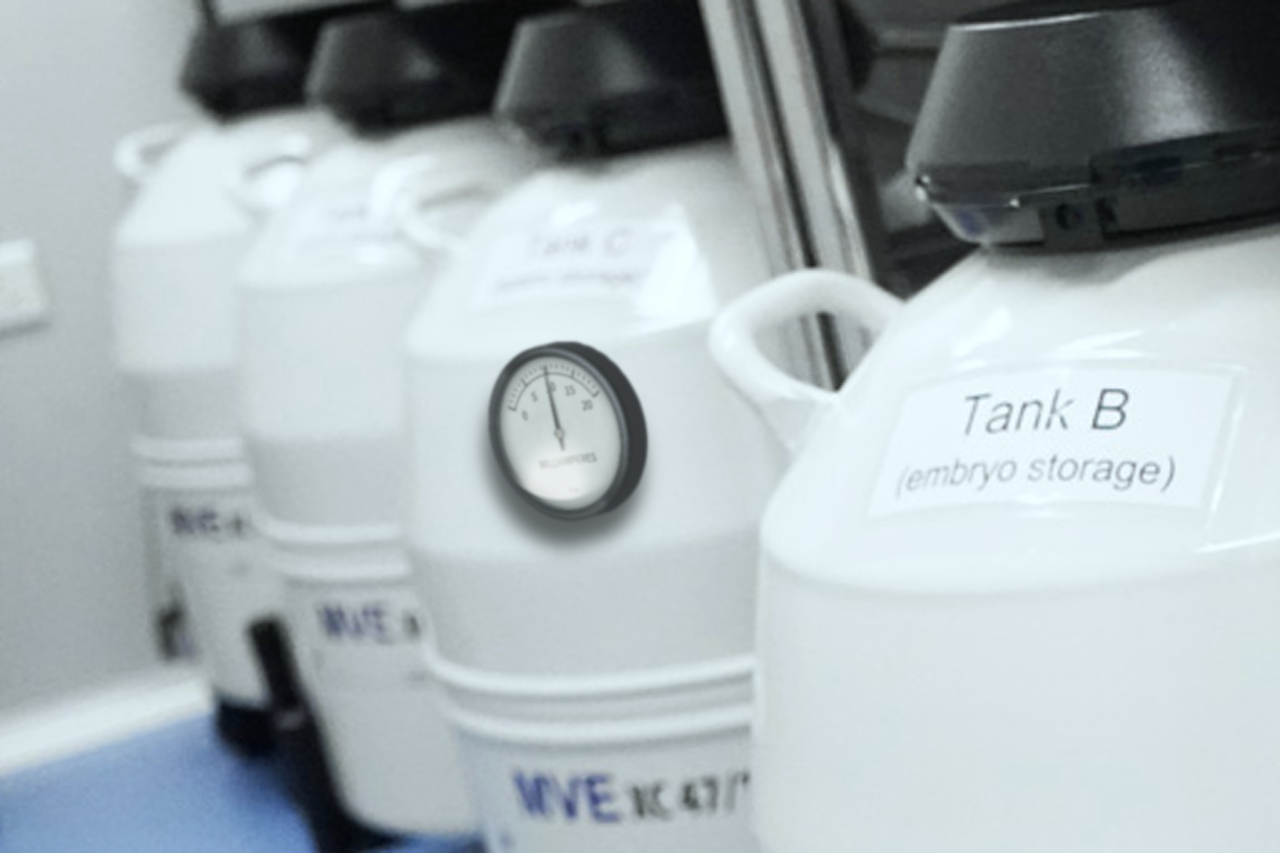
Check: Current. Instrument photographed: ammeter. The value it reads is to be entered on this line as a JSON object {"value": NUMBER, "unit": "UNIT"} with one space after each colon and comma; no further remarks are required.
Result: {"value": 10, "unit": "mA"}
